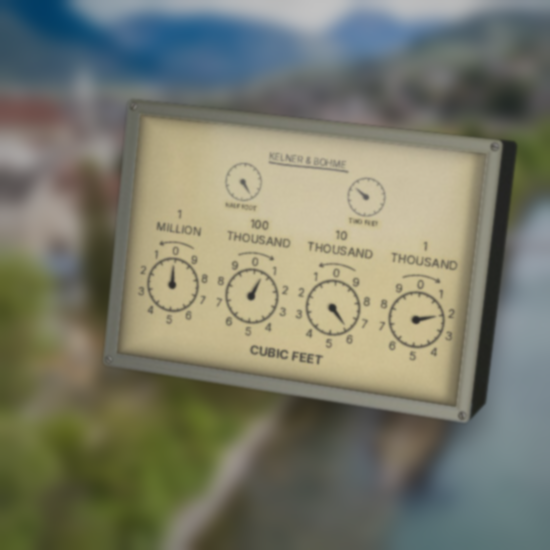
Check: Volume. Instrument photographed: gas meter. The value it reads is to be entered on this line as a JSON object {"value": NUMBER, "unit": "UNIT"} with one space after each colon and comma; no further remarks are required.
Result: {"value": 6200, "unit": "ft³"}
